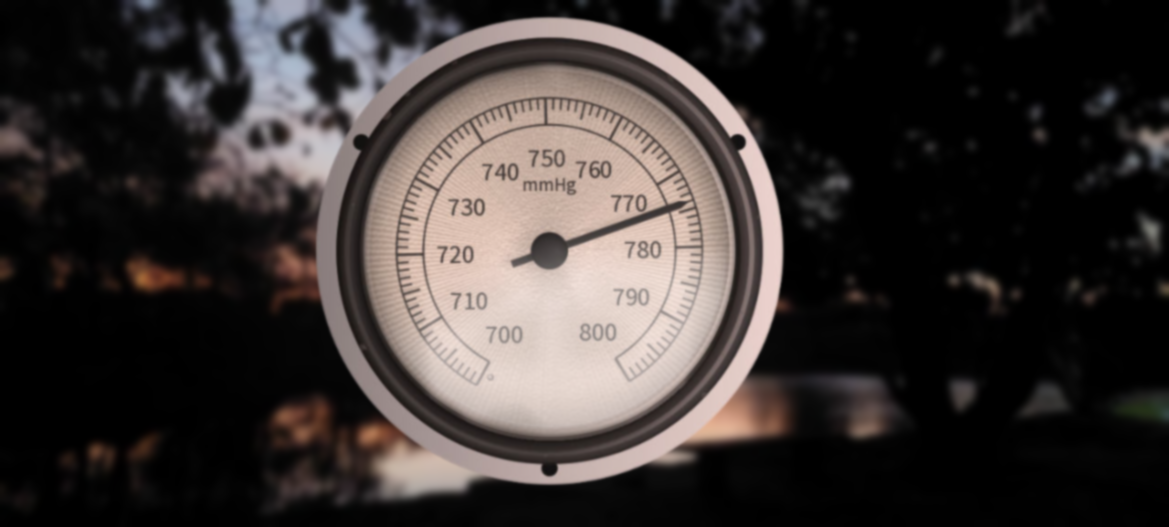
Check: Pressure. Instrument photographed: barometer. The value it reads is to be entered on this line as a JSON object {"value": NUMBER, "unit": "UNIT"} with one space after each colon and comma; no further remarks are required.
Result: {"value": 774, "unit": "mmHg"}
